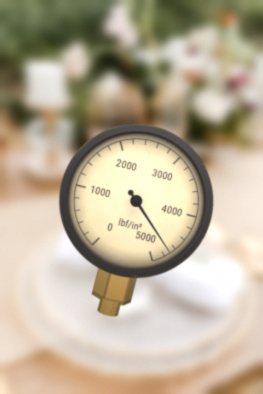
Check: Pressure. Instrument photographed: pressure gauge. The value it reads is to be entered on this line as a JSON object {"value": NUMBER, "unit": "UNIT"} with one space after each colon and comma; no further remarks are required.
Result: {"value": 4700, "unit": "psi"}
